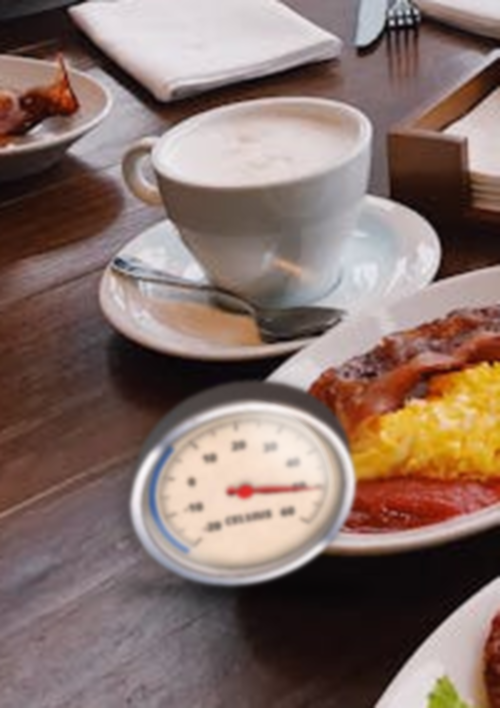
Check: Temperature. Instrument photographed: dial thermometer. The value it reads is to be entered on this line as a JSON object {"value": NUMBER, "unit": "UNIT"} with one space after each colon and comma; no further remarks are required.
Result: {"value": 50, "unit": "°C"}
